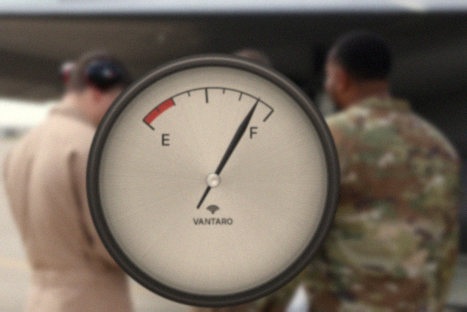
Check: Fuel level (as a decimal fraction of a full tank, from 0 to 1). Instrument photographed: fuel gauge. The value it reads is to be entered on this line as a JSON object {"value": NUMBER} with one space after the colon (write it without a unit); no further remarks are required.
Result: {"value": 0.875}
